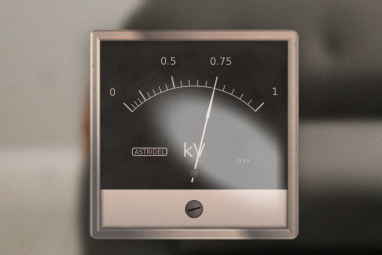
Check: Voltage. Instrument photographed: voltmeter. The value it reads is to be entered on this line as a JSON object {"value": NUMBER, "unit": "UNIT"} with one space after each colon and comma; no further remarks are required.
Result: {"value": 0.75, "unit": "kV"}
